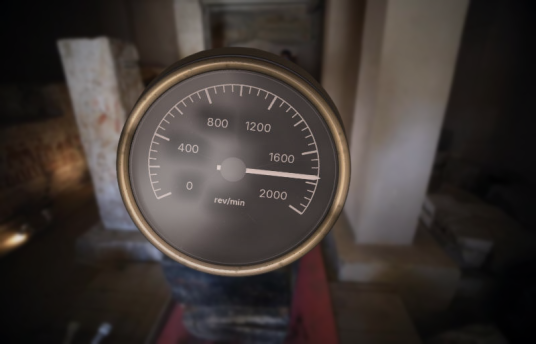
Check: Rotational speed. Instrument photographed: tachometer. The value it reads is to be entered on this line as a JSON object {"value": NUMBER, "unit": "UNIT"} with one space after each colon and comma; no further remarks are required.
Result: {"value": 1750, "unit": "rpm"}
